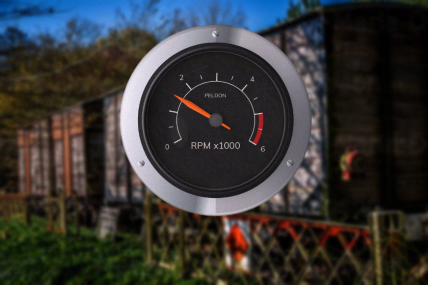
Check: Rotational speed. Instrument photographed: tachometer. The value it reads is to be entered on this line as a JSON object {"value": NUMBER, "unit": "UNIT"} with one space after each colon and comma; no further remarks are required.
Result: {"value": 1500, "unit": "rpm"}
